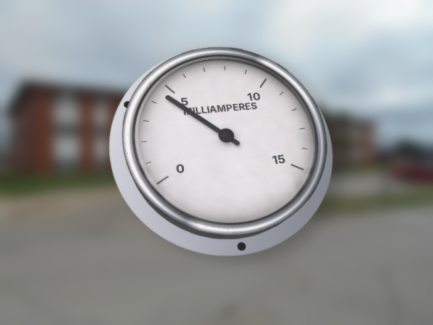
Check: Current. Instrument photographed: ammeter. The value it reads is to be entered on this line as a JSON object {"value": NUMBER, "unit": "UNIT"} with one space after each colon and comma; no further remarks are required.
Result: {"value": 4.5, "unit": "mA"}
